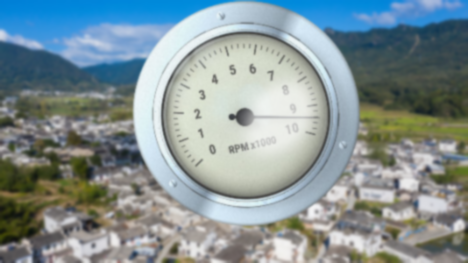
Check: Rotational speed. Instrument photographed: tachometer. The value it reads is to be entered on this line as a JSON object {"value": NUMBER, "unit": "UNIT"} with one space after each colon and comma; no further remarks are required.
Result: {"value": 9400, "unit": "rpm"}
